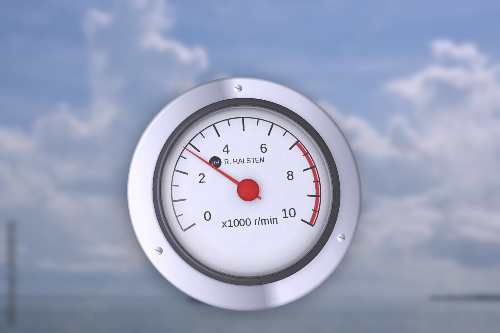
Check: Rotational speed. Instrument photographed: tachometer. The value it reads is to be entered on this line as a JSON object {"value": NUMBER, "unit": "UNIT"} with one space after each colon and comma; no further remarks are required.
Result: {"value": 2750, "unit": "rpm"}
